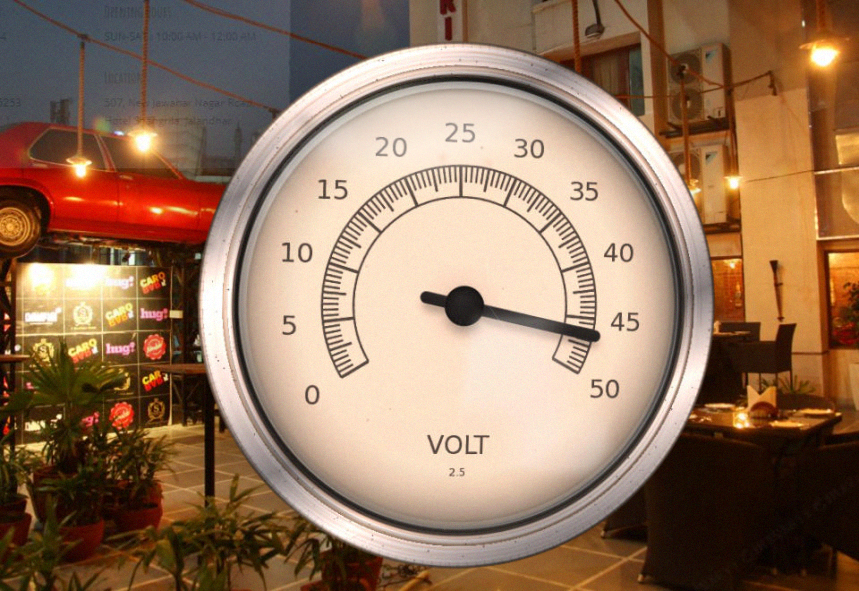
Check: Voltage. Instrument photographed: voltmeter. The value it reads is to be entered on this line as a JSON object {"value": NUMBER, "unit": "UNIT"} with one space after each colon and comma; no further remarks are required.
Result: {"value": 46.5, "unit": "V"}
